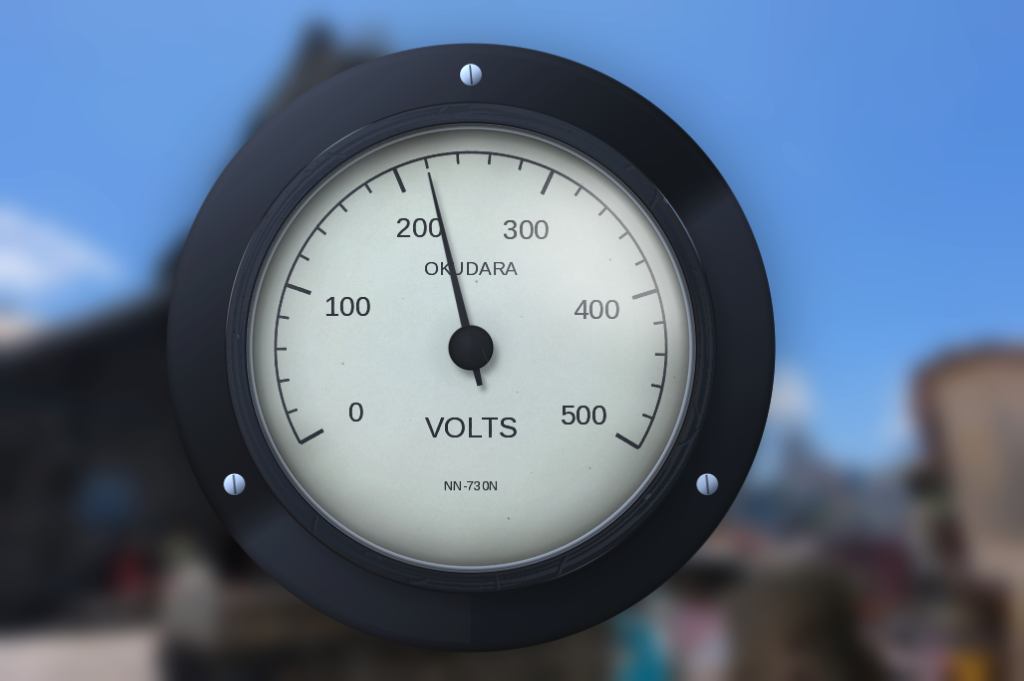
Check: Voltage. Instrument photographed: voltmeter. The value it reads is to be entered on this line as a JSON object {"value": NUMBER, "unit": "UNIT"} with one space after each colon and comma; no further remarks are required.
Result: {"value": 220, "unit": "V"}
